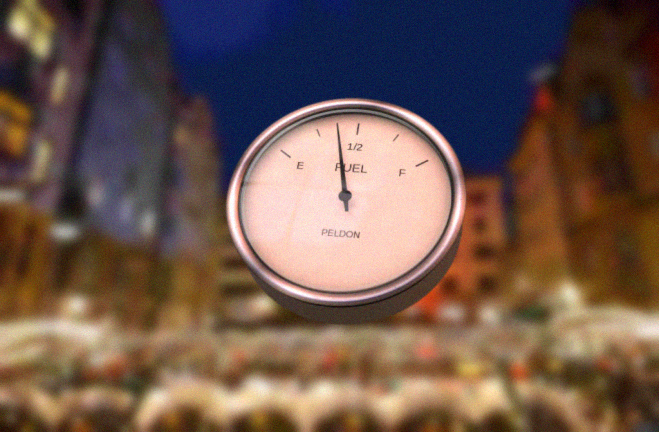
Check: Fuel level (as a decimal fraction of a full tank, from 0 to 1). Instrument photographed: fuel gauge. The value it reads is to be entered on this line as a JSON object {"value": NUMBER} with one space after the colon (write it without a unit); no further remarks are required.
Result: {"value": 0.375}
